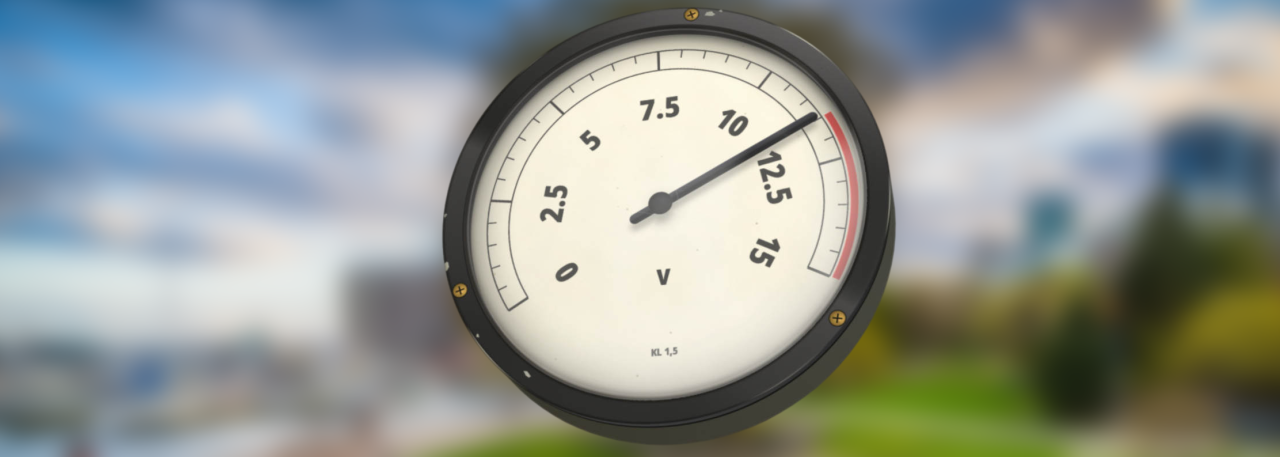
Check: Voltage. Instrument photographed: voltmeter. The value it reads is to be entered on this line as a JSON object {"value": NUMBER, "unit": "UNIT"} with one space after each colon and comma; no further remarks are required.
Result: {"value": 11.5, "unit": "V"}
